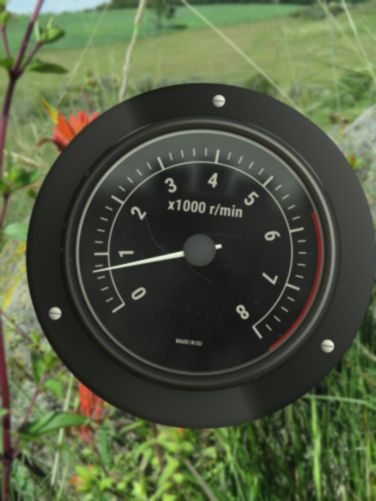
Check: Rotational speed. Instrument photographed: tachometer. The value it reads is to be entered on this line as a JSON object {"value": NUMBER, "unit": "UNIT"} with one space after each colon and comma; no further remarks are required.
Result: {"value": 700, "unit": "rpm"}
